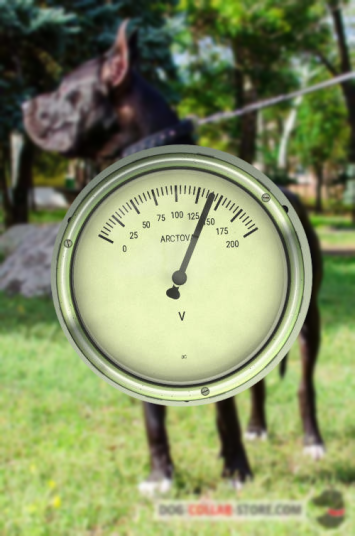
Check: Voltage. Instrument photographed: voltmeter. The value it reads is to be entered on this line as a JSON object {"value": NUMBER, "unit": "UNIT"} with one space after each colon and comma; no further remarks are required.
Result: {"value": 140, "unit": "V"}
